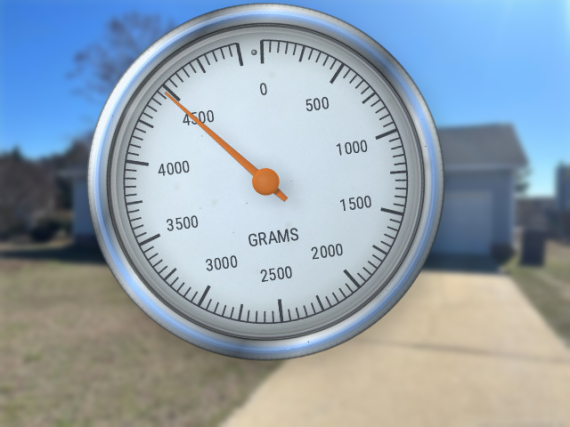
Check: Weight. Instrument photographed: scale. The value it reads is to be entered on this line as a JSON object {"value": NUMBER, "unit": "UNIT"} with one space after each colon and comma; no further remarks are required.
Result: {"value": 4475, "unit": "g"}
